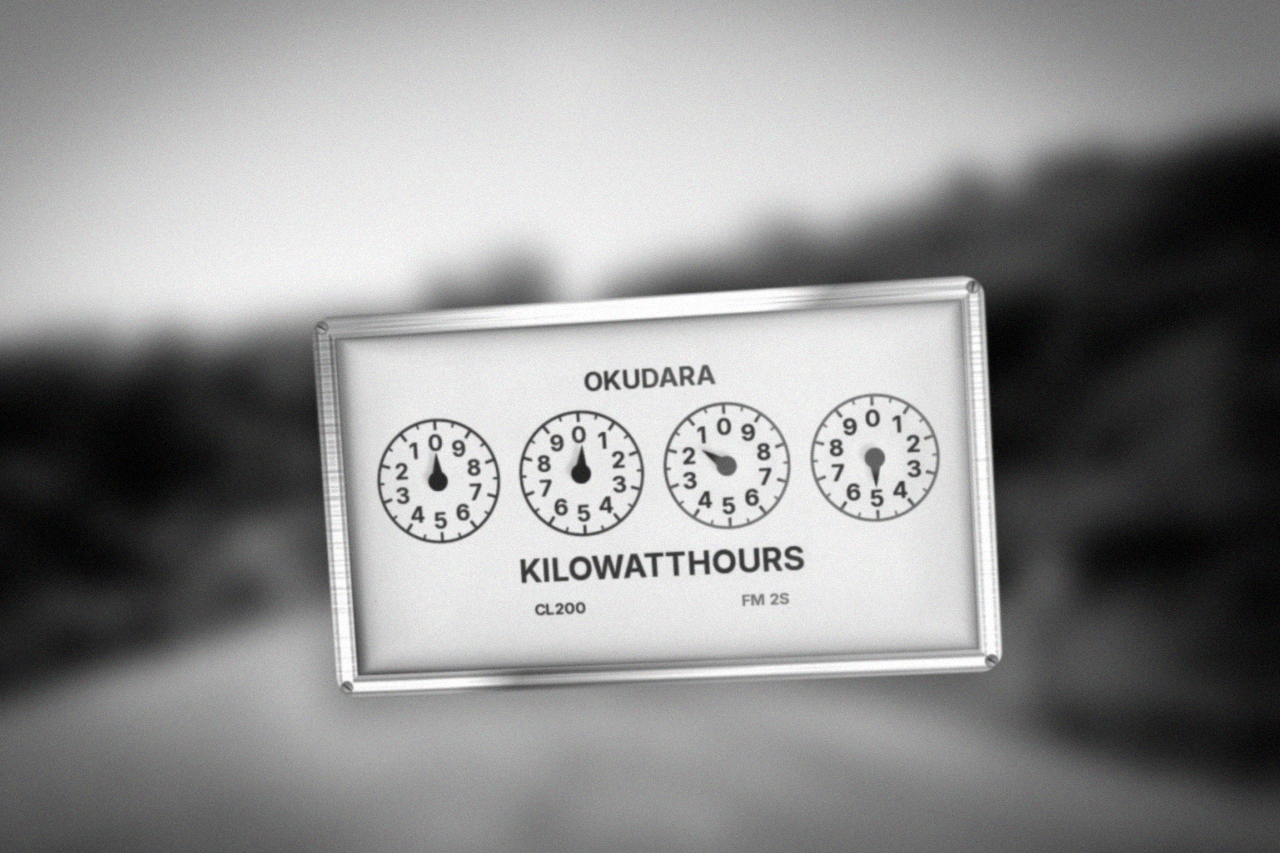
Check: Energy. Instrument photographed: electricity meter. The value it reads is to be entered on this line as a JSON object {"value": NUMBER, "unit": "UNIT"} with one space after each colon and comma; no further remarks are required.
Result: {"value": 15, "unit": "kWh"}
